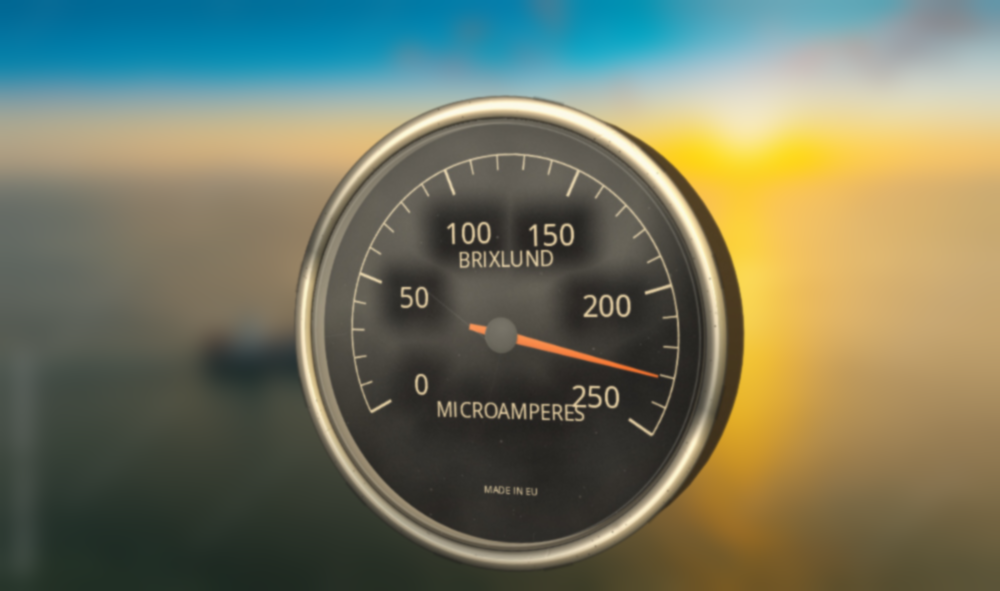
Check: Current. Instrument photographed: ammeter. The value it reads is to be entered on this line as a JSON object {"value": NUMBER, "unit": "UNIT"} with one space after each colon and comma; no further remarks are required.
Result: {"value": 230, "unit": "µA"}
